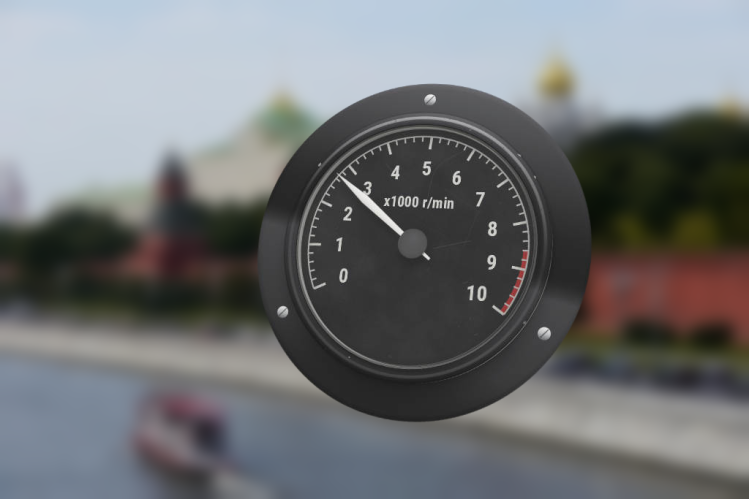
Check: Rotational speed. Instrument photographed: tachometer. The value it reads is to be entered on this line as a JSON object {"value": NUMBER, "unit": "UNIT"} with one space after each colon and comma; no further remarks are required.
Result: {"value": 2700, "unit": "rpm"}
